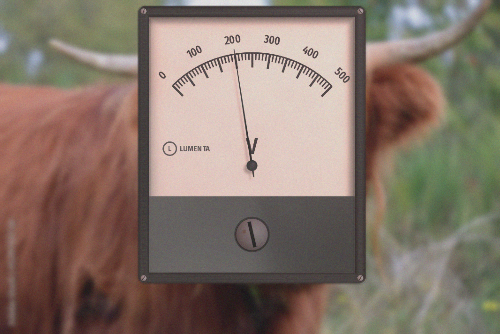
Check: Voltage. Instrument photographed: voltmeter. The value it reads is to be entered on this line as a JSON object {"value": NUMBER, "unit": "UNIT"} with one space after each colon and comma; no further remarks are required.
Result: {"value": 200, "unit": "V"}
